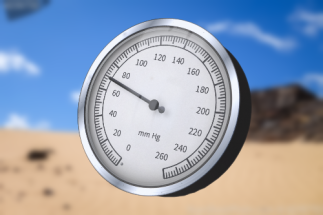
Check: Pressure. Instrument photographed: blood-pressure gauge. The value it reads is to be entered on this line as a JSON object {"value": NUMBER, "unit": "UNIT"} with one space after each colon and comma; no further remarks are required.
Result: {"value": 70, "unit": "mmHg"}
